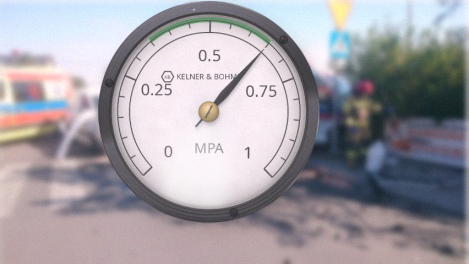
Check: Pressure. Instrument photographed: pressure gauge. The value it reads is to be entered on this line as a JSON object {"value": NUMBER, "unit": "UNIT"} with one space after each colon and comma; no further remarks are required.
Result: {"value": 0.65, "unit": "MPa"}
